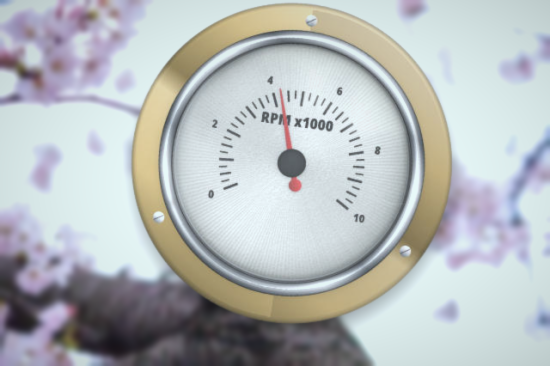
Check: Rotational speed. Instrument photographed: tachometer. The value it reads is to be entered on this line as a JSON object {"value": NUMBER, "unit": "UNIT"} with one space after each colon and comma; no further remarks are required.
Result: {"value": 4250, "unit": "rpm"}
